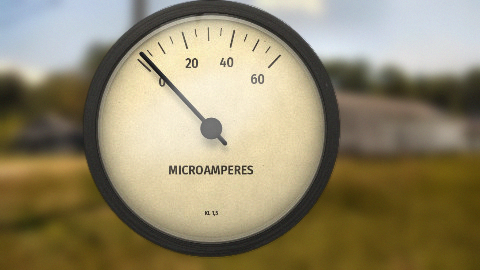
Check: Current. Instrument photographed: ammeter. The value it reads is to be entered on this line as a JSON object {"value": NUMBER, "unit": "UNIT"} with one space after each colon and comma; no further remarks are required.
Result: {"value": 2.5, "unit": "µA"}
